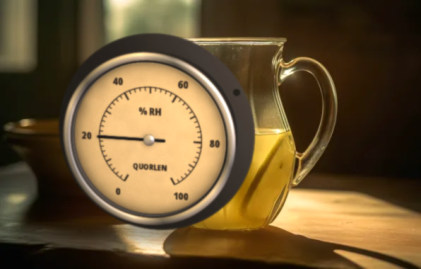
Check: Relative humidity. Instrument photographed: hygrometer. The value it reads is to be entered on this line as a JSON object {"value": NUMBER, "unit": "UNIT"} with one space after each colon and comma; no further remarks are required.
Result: {"value": 20, "unit": "%"}
